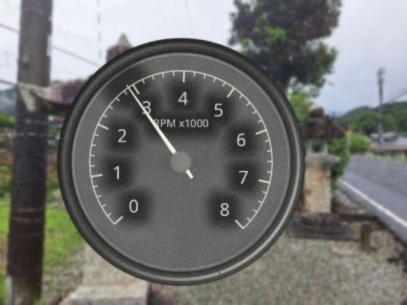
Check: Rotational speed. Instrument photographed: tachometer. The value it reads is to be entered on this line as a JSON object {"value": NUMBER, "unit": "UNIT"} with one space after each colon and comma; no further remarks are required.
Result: {"value": 2900, "unit": "rpm"}
